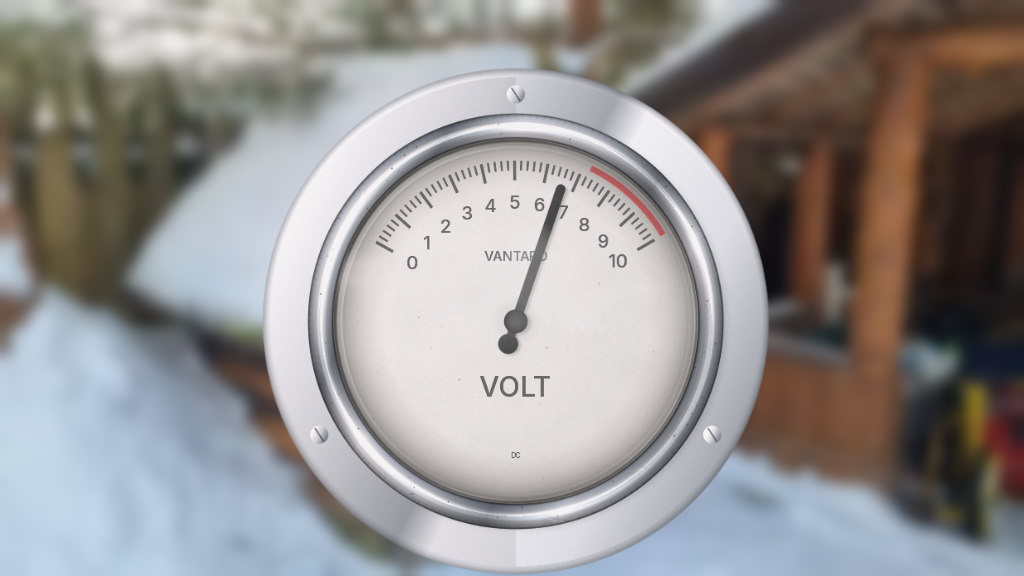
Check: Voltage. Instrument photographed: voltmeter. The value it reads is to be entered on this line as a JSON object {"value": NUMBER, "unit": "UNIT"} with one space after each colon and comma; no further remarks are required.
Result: {"value": 6.6, "unit": "V"}
